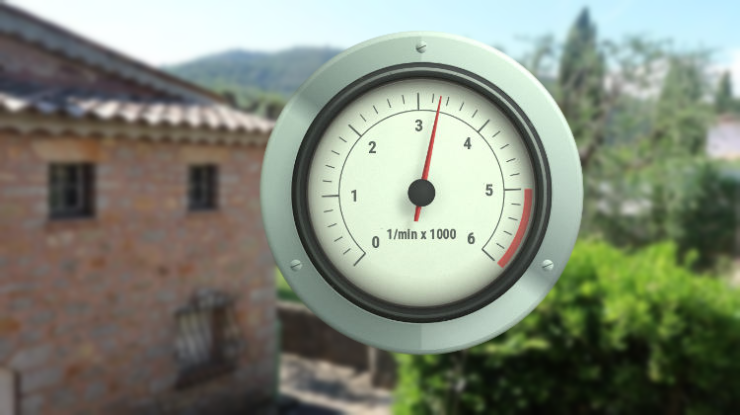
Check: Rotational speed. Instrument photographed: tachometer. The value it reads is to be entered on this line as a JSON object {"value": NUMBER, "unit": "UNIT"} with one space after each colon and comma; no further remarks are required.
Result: {"value": 3300, "unit": "rpm"}
